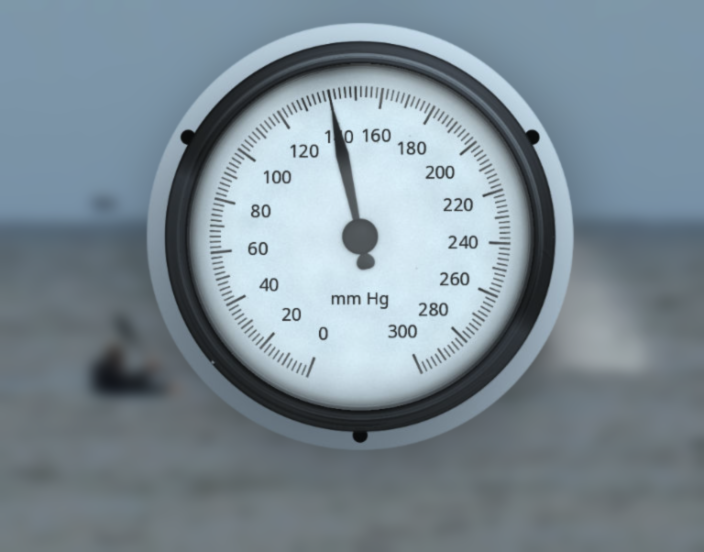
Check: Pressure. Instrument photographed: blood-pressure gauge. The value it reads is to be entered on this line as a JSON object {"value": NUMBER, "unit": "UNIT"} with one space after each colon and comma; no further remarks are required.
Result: {"value": 140, "unit": "mmHg"}
